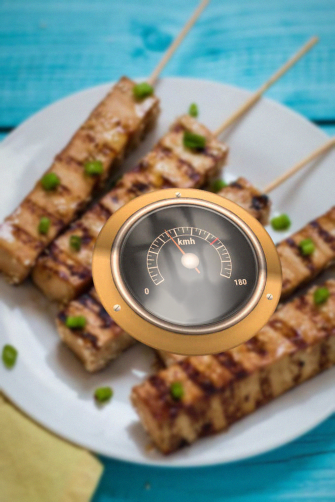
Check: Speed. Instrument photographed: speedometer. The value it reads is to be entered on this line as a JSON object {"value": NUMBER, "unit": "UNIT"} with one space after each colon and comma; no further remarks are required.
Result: {"value": 70, "unit": "km/h"}
